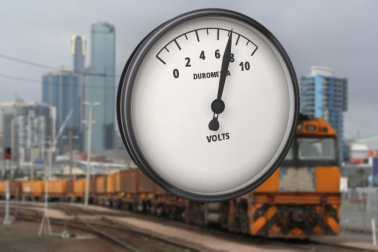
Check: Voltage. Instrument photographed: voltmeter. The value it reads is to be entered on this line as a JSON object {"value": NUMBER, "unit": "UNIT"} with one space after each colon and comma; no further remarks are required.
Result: {"value": 7, "unit": "V"}
